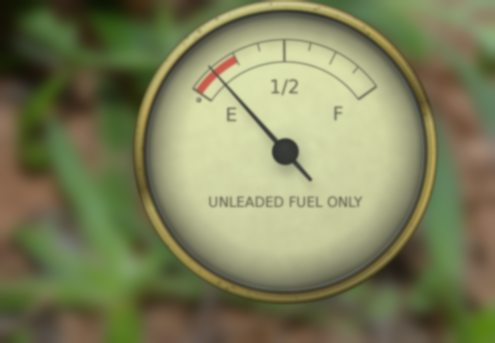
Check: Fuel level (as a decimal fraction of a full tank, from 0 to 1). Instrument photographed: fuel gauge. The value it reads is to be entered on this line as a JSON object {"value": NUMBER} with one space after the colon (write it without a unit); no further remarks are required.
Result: {"value": 0.125}
